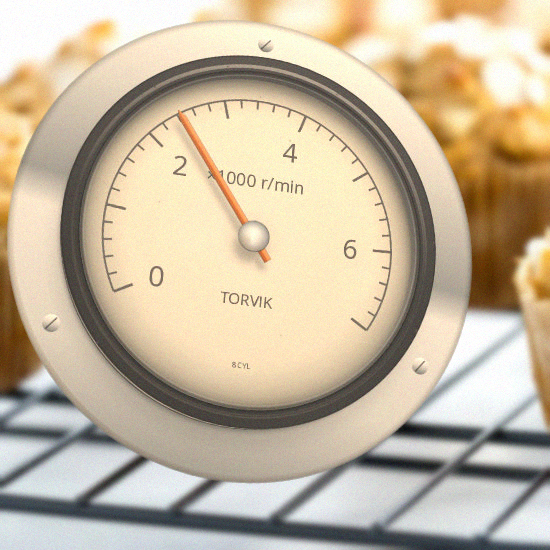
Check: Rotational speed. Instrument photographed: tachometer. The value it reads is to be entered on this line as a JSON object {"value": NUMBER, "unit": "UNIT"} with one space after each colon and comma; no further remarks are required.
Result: {"value": 2400, "unit": "rpm"}
